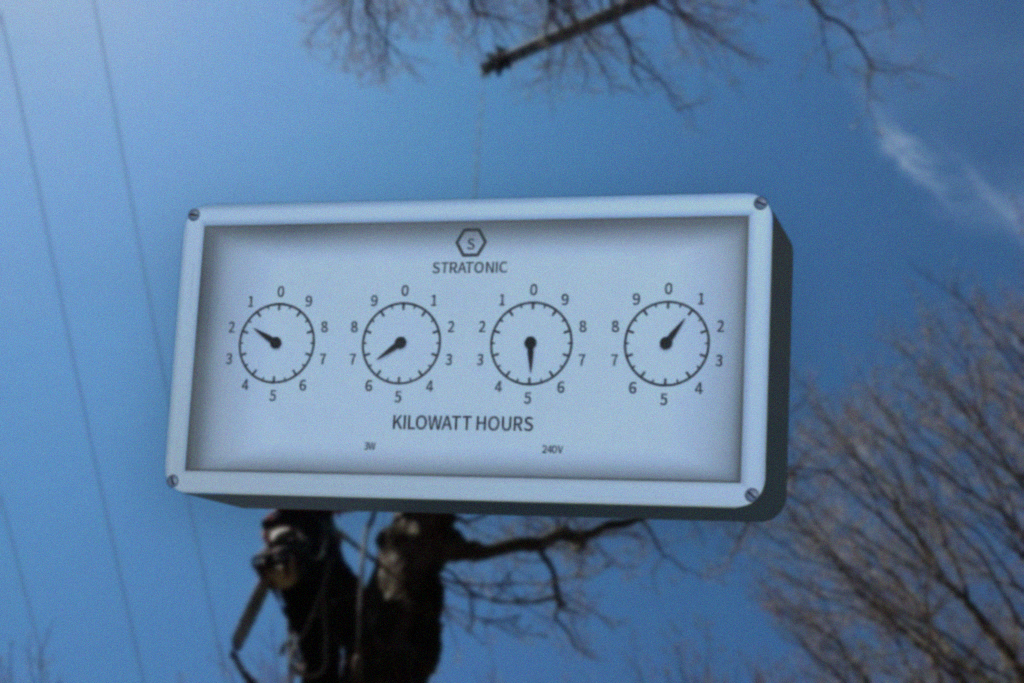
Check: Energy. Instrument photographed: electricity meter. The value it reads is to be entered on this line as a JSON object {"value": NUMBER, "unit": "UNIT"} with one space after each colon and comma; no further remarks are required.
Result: {"value": 1651, "unit": "kWh"}
